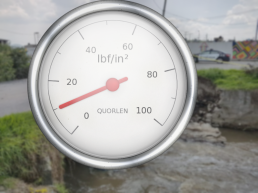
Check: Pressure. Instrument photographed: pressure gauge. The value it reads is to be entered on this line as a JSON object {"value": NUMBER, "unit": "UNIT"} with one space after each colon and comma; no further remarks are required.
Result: {"value": 10, "unit": "psi"}
